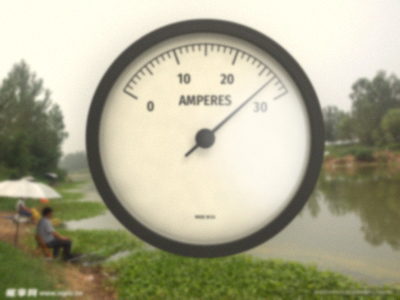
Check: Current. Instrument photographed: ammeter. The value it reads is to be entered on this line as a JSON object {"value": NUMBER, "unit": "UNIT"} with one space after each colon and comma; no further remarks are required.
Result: {"value": 27, "unit": "A"}
